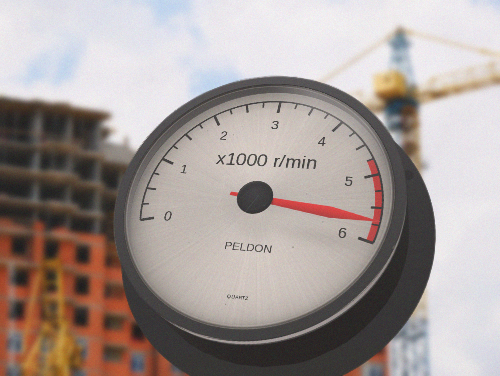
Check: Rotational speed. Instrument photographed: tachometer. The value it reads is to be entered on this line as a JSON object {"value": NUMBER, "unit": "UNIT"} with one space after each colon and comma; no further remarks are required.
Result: {"value": 5750, "unit": "rpm"}
